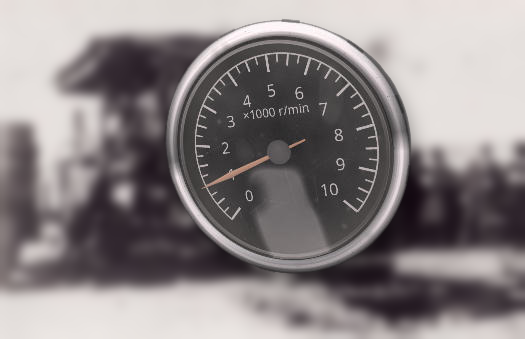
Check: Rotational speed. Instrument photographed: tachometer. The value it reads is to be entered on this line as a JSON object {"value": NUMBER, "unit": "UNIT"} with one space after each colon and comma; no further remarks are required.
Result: {"value": 1000, "unit": "rpm"}
